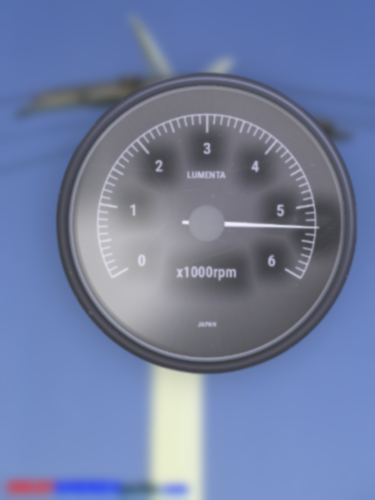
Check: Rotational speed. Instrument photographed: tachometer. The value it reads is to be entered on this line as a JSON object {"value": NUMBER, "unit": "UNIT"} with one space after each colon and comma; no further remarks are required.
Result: {"value": 5300, "unit": "rpm"}
